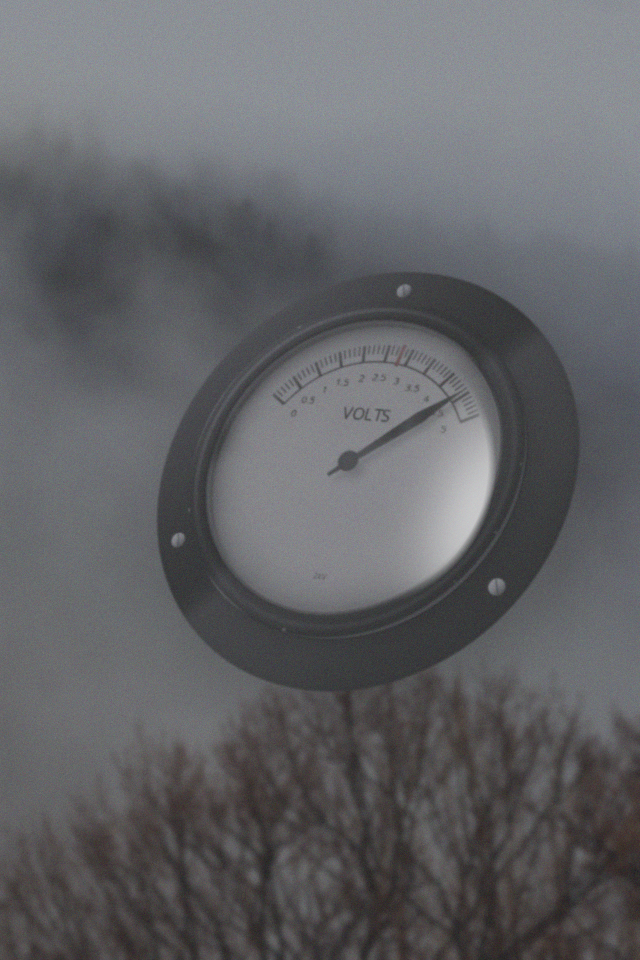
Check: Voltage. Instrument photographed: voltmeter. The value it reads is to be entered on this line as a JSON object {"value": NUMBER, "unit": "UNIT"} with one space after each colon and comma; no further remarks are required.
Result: {"value": 4.5, "unit": "V"}
